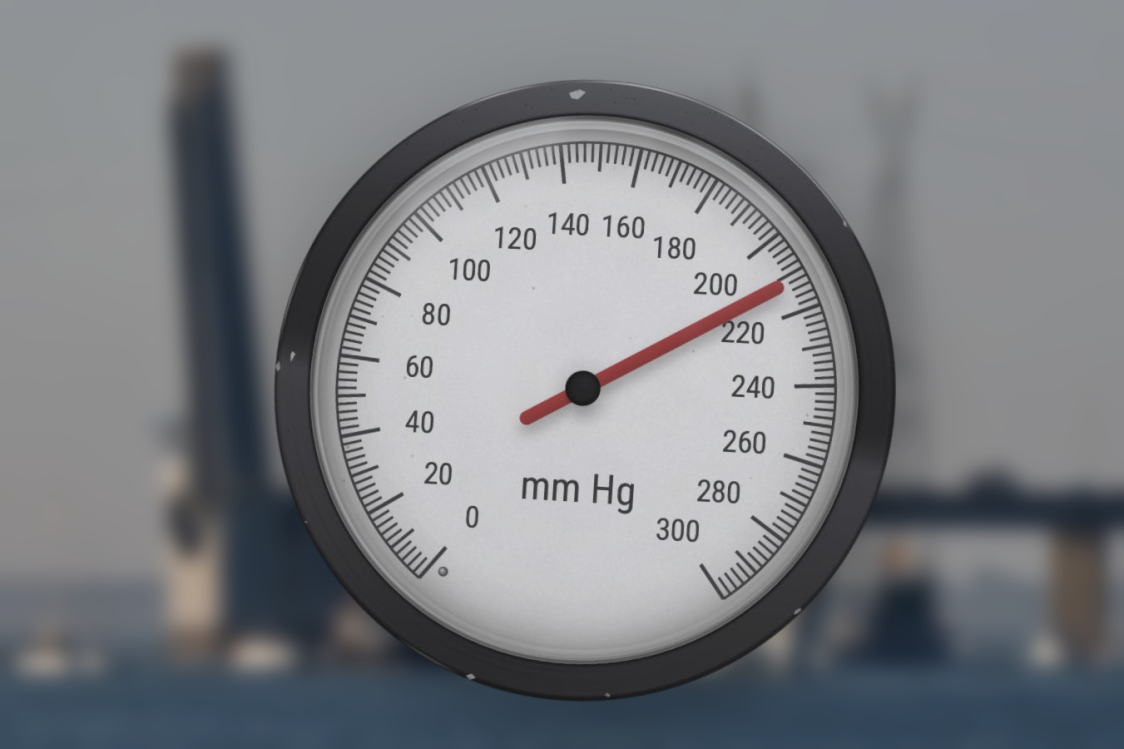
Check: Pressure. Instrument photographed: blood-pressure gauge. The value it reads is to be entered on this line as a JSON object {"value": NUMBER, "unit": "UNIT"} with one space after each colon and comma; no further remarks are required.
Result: {"value": 212, "unit": "mmHg"}
